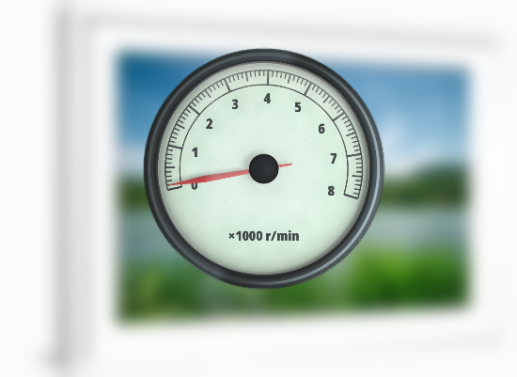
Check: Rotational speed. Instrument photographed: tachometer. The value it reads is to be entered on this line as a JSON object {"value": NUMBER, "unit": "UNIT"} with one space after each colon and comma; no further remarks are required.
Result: {"value": 100, "unit": "rpm"}
